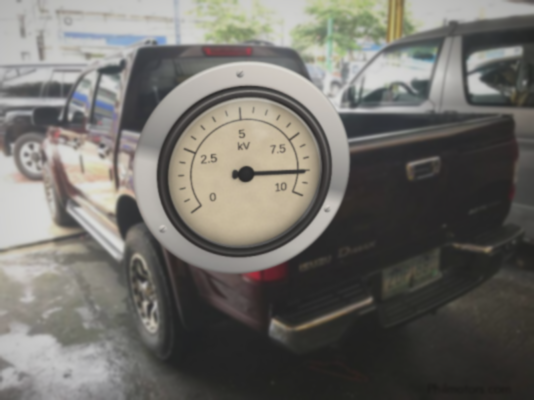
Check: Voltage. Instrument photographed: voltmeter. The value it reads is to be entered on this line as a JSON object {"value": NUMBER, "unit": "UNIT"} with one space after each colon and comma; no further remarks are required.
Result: {"value": 9, "unit": "kV"}
